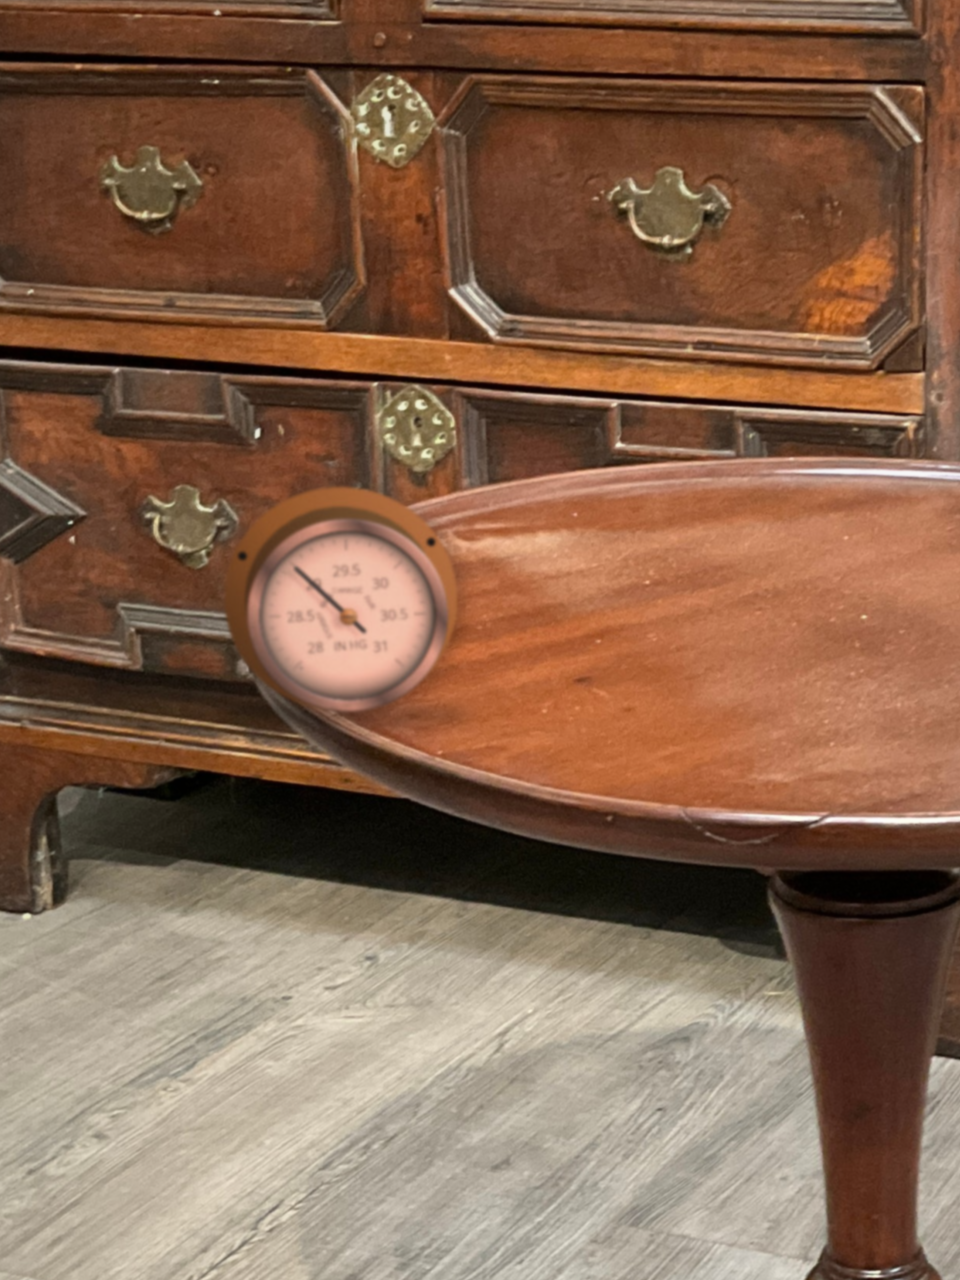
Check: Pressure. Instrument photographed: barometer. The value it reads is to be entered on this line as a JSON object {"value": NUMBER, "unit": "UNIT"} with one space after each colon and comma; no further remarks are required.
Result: {"value": 29, "unit": "inHg"}
